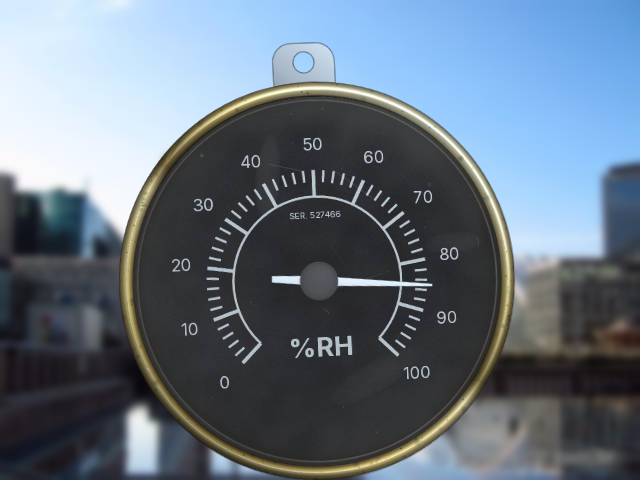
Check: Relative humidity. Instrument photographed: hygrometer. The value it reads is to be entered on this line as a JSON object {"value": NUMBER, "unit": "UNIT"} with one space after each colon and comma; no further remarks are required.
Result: {"value": 85, "unit": "%"}
